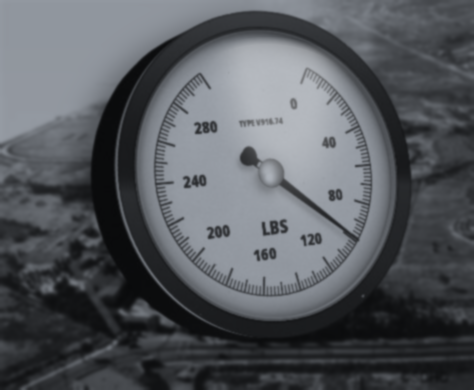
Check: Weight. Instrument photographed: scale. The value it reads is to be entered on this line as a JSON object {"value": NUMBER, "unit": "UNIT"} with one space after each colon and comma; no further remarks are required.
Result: {"value": 100, "unit": "lb"}
